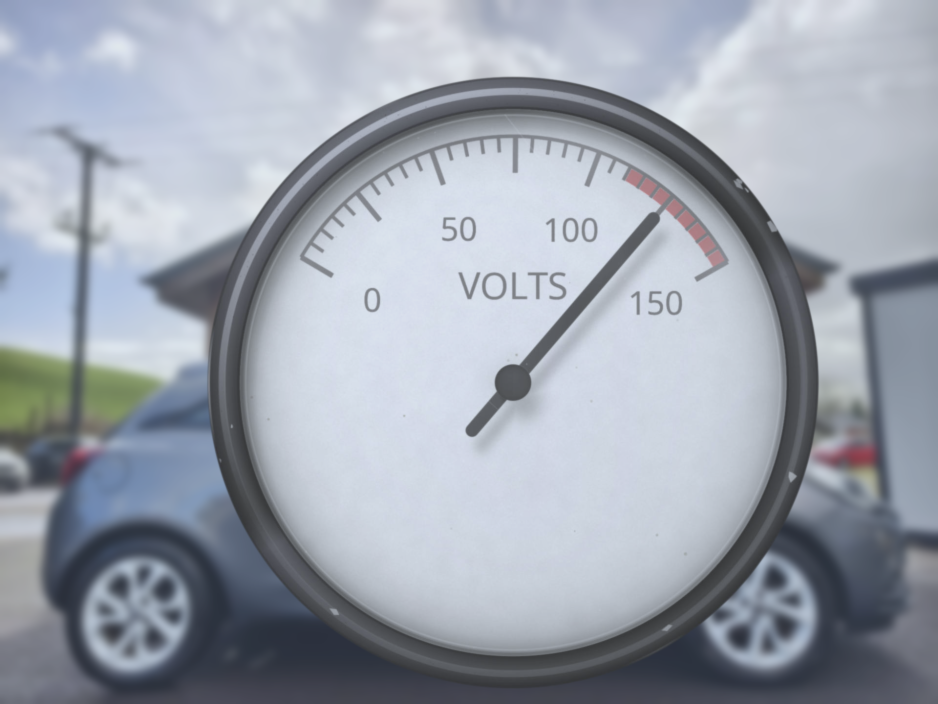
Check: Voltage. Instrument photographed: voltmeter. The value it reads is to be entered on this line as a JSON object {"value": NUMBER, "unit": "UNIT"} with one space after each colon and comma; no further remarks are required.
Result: {"value": 125, "unit": "V"}
